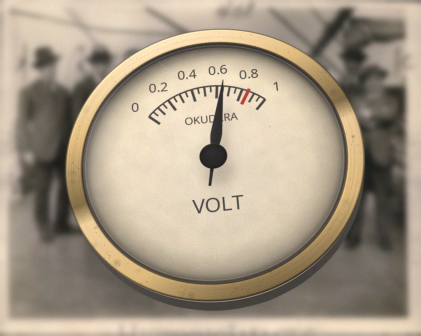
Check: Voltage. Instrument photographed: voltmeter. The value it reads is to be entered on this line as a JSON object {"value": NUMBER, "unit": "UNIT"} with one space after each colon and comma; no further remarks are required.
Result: {"value": 0.65, "unit": "V"}
